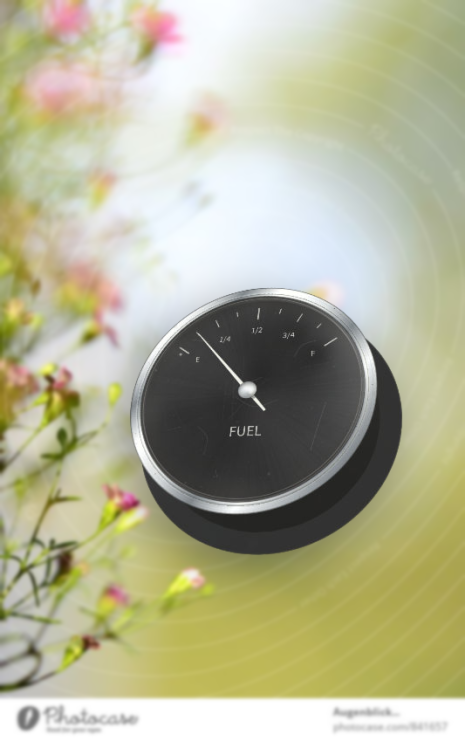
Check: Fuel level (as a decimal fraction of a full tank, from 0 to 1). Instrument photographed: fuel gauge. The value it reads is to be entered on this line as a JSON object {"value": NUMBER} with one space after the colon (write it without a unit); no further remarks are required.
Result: {"value": 0.125}
